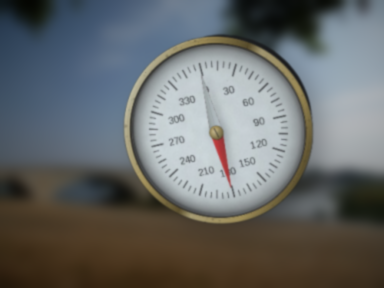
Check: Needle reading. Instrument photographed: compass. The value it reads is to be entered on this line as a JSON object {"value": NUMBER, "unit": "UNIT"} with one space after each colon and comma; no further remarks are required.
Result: {"value": 180, "unit": "°"}
